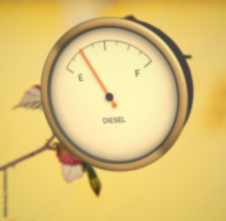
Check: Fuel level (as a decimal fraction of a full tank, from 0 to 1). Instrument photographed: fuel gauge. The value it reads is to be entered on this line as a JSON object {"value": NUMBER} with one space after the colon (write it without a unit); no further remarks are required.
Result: {"value": 0.25}
